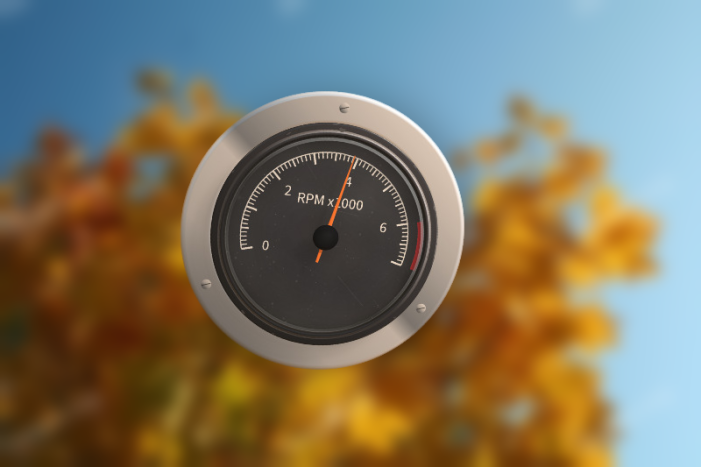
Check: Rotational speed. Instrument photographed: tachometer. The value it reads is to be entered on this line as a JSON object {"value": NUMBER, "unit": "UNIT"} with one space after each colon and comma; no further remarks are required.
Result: {"value": 3900, "unit": "rpm"}
